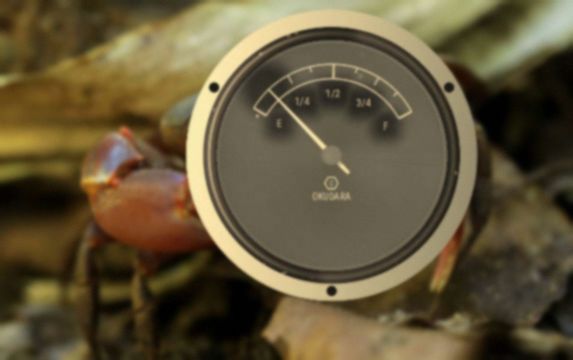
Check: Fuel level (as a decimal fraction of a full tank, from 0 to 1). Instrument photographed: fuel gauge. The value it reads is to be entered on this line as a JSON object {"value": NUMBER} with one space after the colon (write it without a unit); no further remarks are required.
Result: {"value": 0.125}
